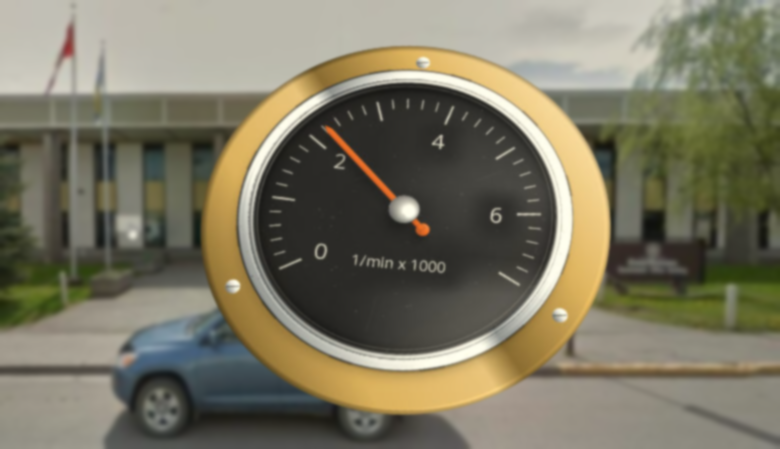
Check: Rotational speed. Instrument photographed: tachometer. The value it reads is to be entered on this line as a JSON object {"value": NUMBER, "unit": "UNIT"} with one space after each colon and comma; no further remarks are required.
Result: {"value": 2200, "unit": "rpm"}
